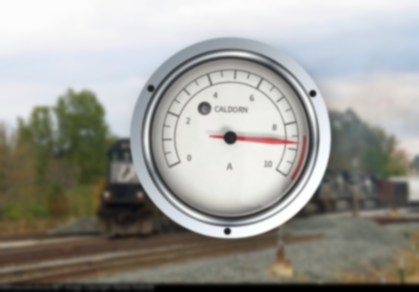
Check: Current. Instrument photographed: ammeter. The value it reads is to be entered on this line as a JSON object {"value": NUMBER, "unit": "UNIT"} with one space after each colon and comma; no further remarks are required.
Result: {"value": 8.75, "unit": "A"}
